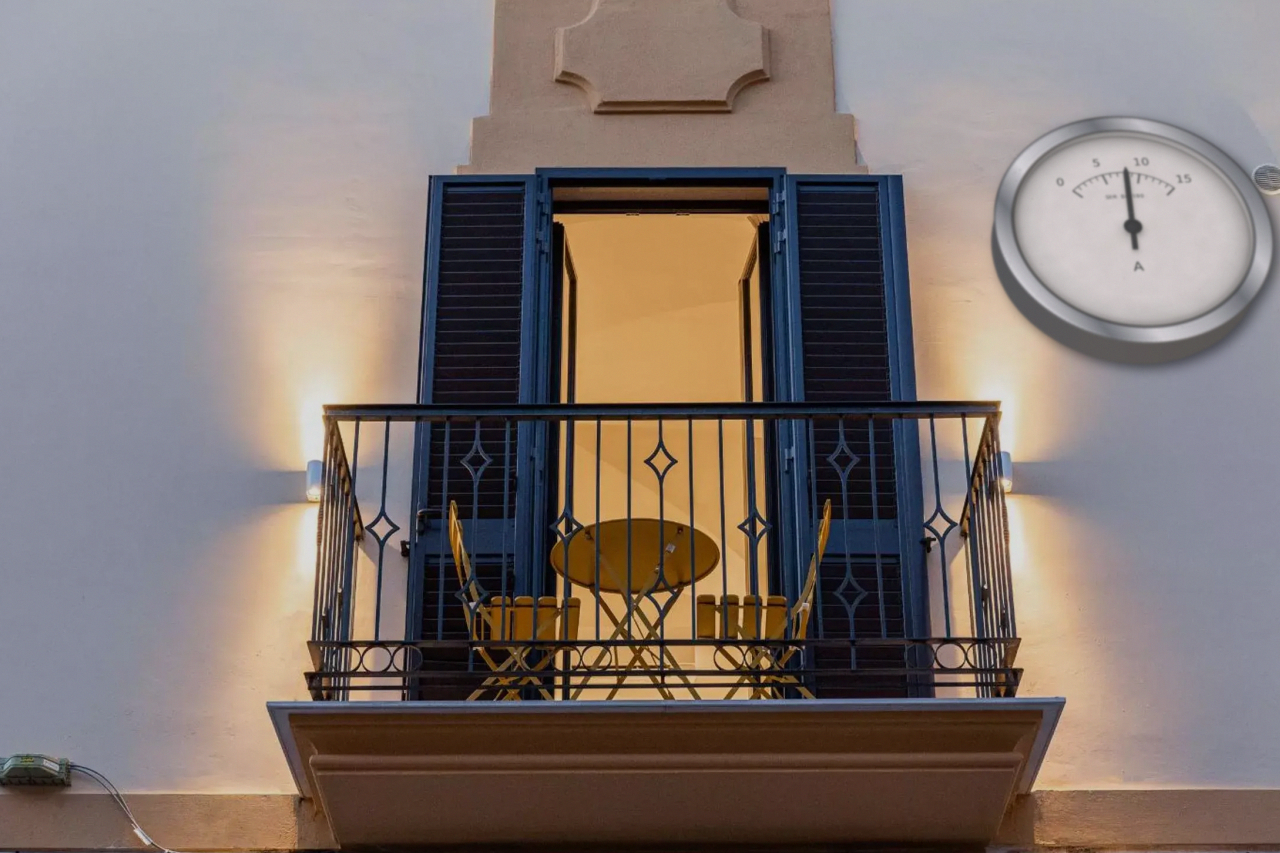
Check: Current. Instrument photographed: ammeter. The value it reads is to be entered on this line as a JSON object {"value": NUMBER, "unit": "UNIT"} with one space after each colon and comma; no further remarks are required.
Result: {"value": 8, "unit": "A"}
